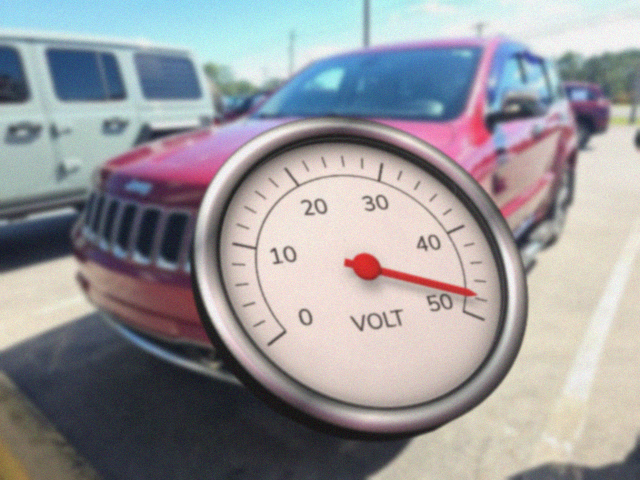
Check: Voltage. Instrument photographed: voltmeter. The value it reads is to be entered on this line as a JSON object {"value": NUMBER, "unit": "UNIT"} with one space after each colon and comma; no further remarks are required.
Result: {"value": 48, "unit": "V"}
